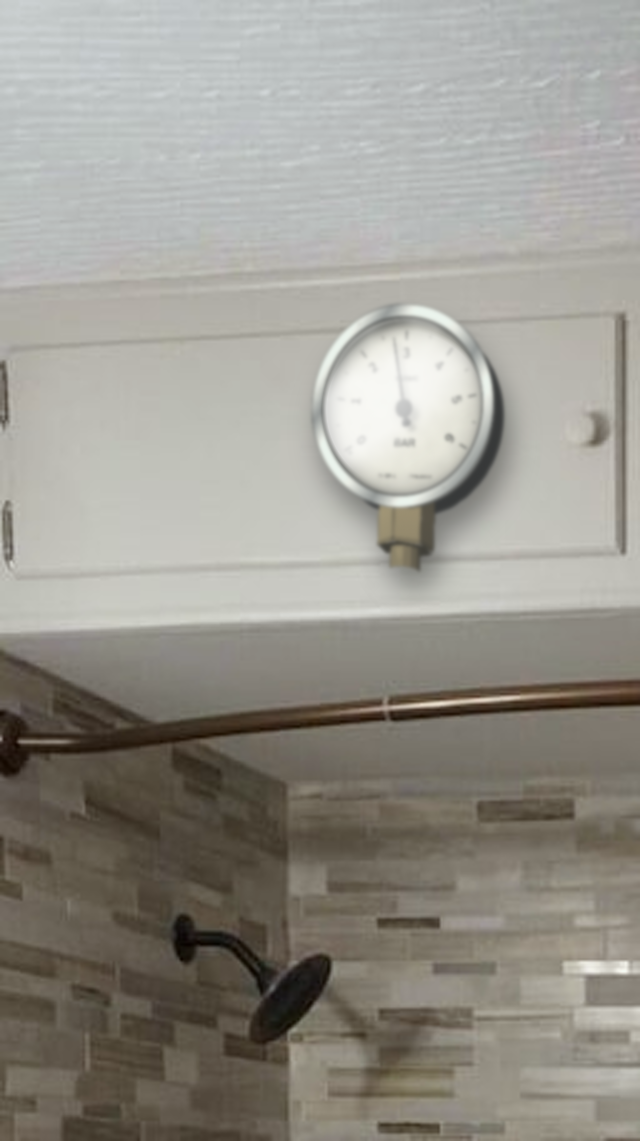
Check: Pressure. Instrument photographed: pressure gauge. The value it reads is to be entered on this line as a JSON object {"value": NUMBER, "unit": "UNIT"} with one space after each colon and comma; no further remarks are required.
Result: {"value": 2.75, "unit": "bar"}
